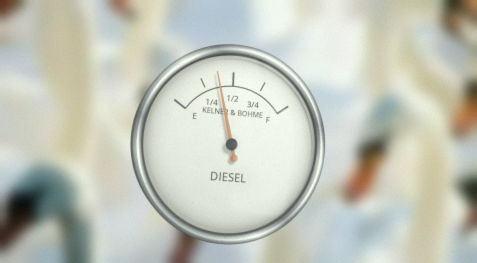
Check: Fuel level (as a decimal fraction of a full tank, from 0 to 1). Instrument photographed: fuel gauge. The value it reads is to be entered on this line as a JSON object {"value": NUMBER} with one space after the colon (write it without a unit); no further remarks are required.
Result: {"value": 0.375}
